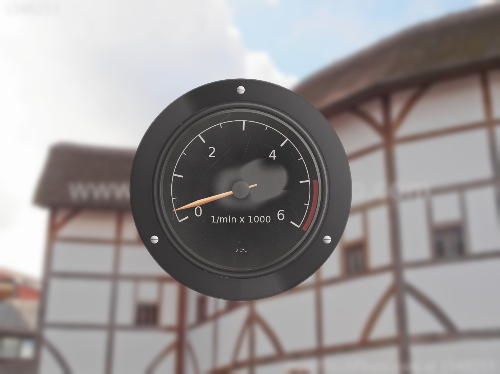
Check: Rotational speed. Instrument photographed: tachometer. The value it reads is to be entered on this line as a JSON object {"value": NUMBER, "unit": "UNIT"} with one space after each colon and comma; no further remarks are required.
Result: {"value": 250, "unit": "rpm"}
